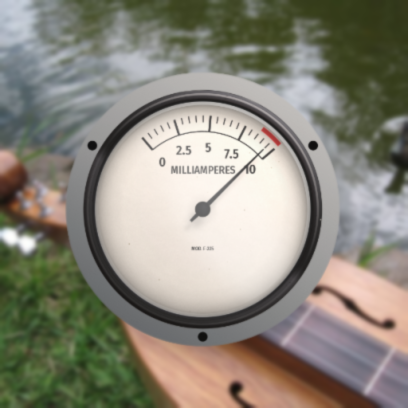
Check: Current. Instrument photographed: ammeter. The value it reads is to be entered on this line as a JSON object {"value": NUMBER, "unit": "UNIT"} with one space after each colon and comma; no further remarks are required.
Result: {"value": 9.5, "unit": "mA"}
